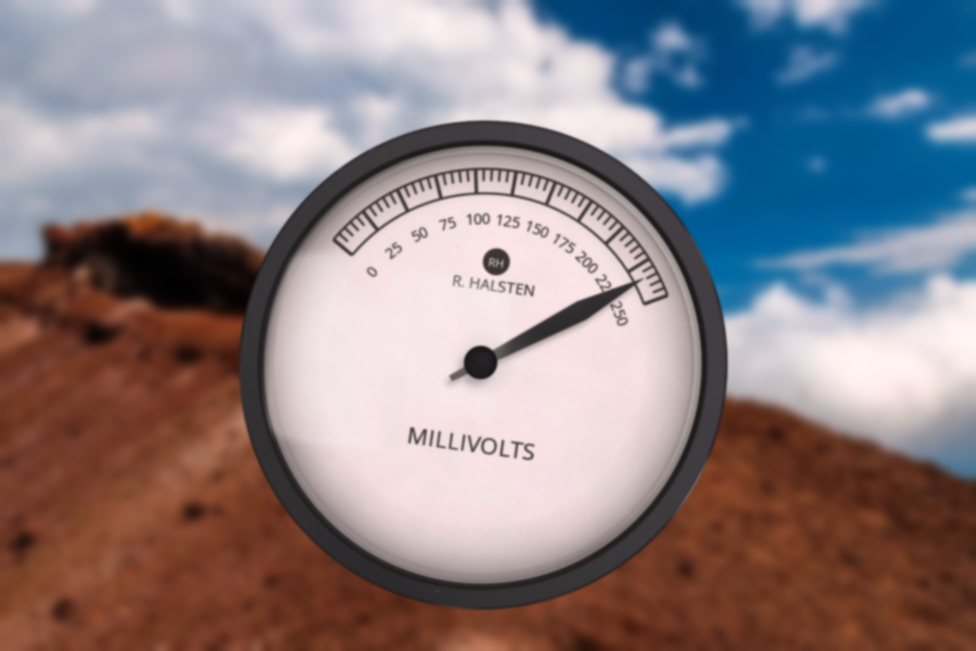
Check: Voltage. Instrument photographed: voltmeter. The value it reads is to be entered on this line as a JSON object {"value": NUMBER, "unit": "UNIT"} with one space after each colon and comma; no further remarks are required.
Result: {"value": 235, "unit": "mV"}
